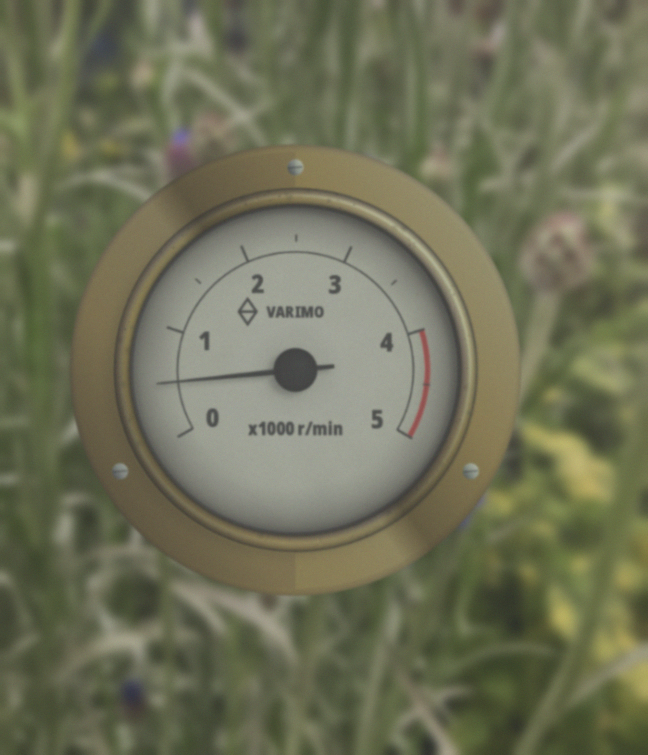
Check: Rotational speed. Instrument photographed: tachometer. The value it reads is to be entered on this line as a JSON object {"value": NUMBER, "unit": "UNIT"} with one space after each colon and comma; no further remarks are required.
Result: {"value": 500, "unit": "rpm"}
